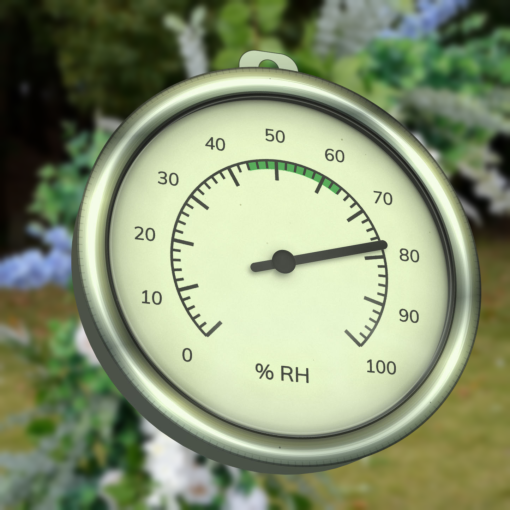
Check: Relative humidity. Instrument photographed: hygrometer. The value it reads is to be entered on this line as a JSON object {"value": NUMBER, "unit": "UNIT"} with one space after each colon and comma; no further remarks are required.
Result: {"value": 78, "unit": "%"}
